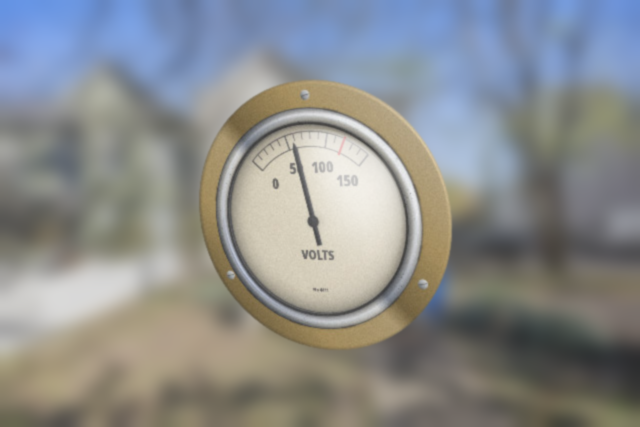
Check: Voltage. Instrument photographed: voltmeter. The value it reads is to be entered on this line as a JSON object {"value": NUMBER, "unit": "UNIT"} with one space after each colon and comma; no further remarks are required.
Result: {"value": 60, "unit": "V"}
